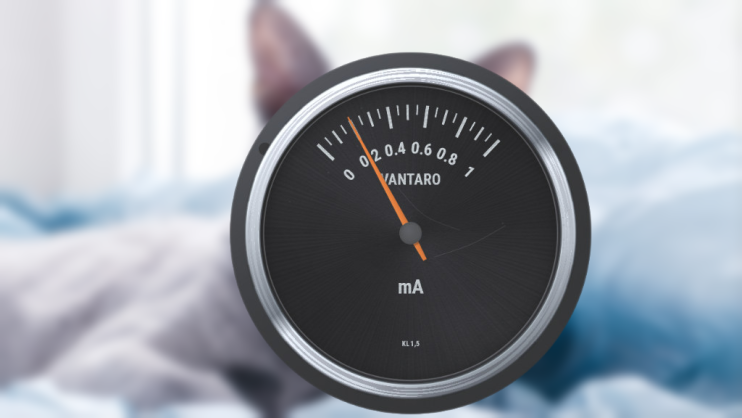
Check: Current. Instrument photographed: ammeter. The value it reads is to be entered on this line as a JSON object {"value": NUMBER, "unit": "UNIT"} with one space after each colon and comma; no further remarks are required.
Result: {"value": 0.2, "unit": "mA"}
